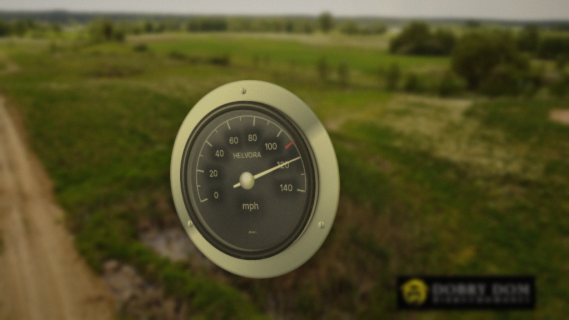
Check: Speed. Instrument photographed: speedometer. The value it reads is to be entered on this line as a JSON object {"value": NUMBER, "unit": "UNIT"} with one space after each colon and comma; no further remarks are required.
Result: {"value": 120, "unit": "mph"}
